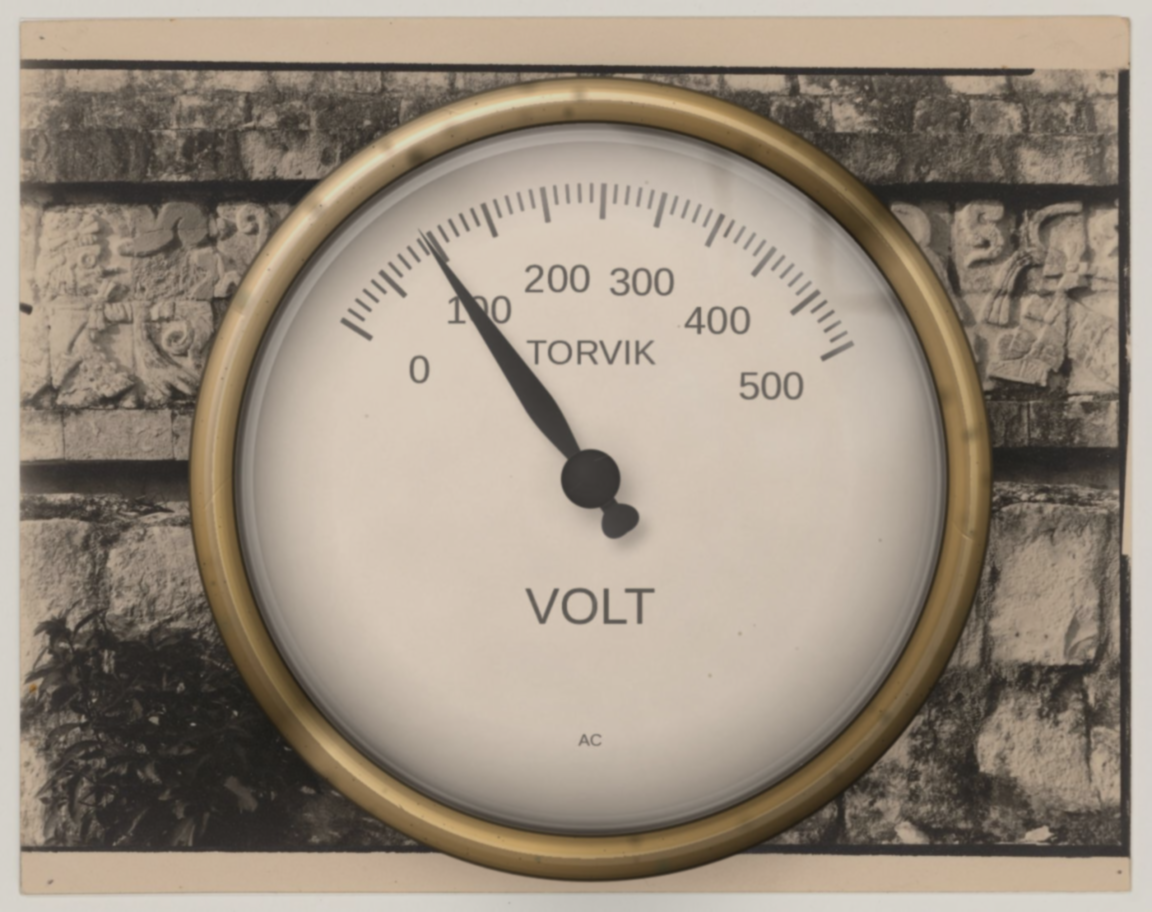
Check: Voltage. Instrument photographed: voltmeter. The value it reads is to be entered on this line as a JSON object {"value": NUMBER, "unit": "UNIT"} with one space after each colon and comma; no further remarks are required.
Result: {"value": 95, "unit": "V"}
